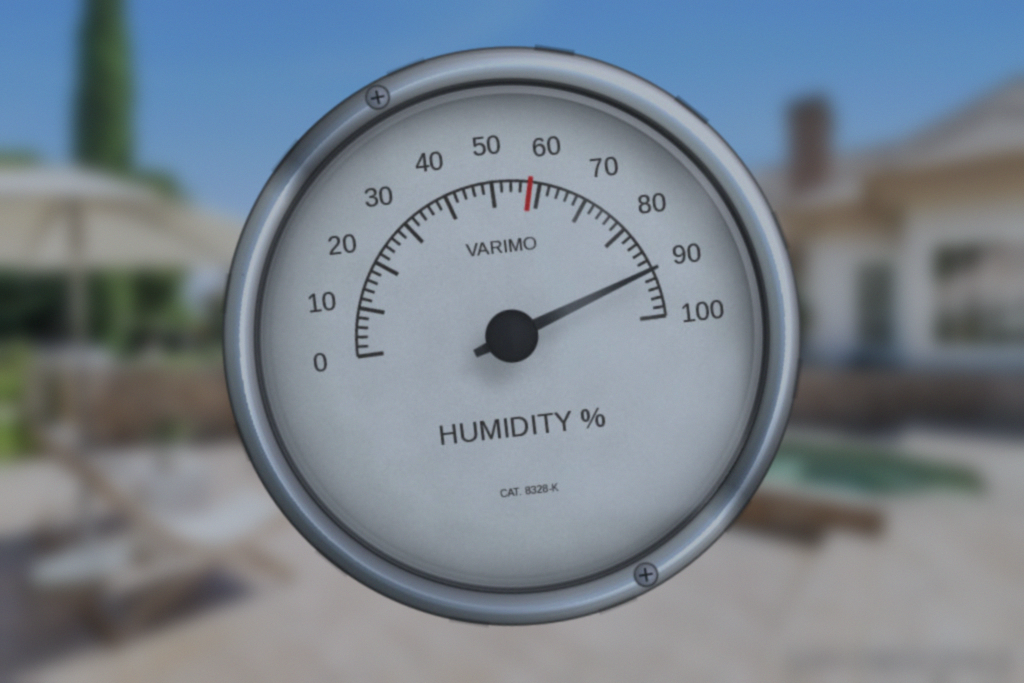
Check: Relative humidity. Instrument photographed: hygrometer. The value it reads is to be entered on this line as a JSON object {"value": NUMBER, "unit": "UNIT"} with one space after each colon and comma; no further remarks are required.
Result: {"value": 90, "unit": "%"}
